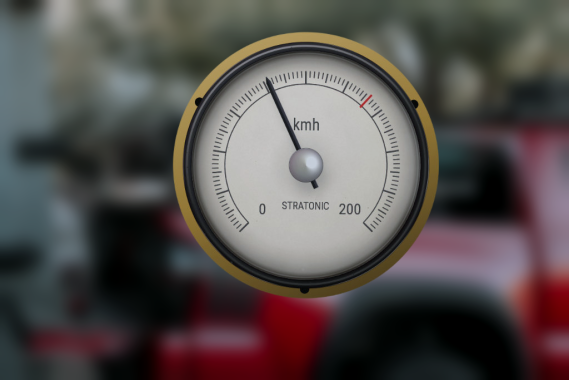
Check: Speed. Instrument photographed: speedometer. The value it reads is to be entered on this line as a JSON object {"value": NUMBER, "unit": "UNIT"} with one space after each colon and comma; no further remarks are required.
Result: {"value": 82, "unit": "km/h"}
